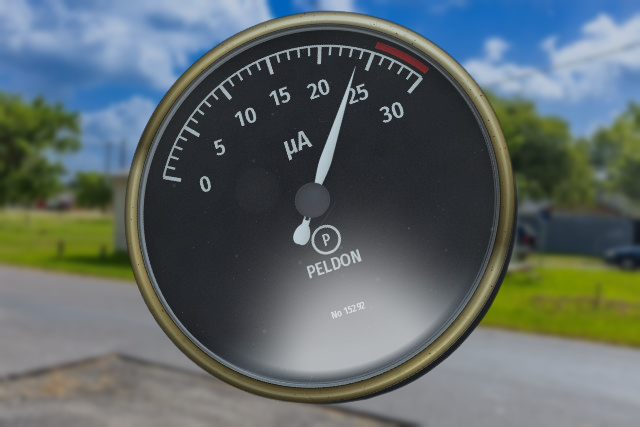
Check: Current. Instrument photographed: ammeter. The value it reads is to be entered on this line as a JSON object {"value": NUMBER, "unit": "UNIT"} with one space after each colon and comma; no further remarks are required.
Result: {"value": 24, "unit": "µA"}
